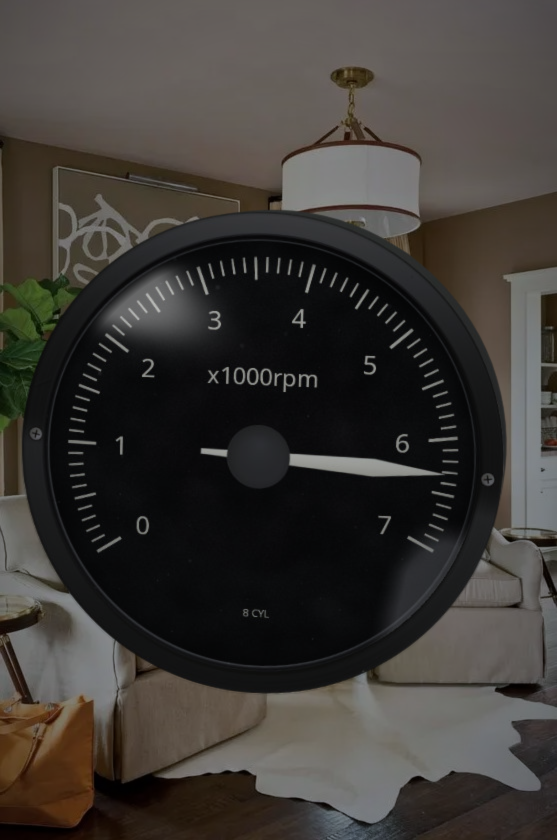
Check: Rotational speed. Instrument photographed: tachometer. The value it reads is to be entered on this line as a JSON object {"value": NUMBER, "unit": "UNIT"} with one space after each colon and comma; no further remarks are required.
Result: {"value": 6300, "unit": "rpm"}
